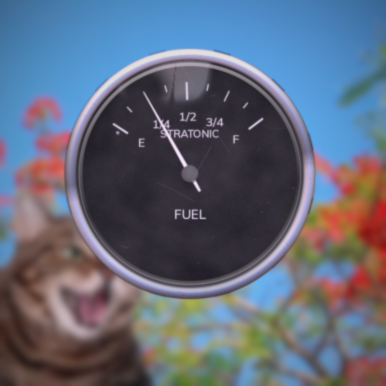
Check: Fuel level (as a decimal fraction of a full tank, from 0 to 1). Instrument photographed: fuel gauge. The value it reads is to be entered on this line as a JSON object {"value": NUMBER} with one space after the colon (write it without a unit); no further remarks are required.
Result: {"value": 0.25}
